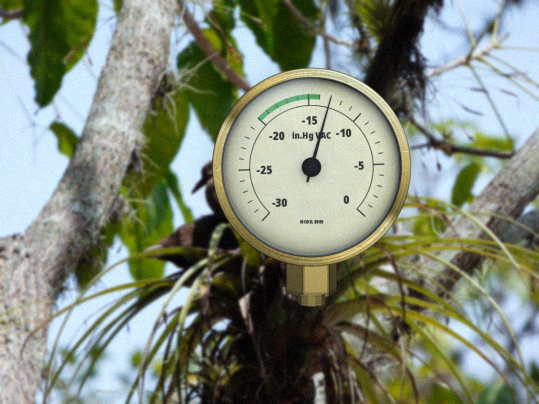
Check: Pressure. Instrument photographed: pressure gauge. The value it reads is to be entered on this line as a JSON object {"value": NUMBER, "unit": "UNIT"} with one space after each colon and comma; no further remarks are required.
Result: {"value": -13, "unit": "inHg"}
